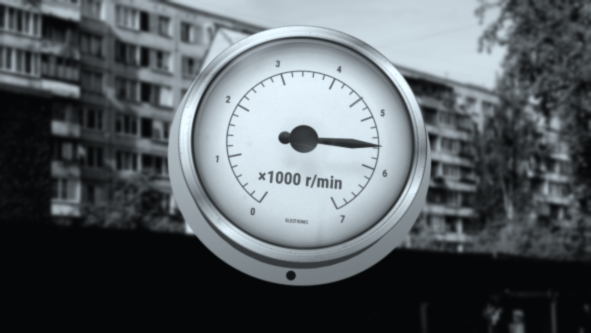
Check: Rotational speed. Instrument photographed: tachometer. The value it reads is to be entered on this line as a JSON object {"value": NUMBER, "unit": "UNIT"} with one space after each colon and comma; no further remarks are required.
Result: {"value": 5600, "unit": "rpm"}
